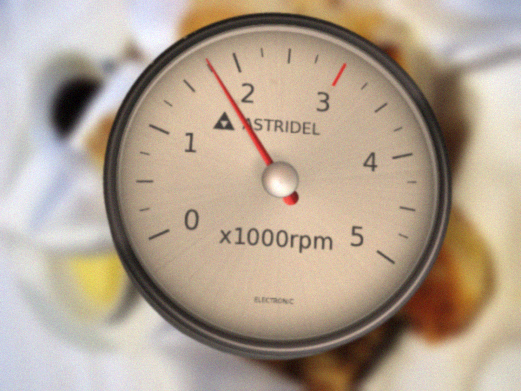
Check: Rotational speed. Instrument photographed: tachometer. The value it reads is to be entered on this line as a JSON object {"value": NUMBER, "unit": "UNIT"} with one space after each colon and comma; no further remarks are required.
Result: {"value": 1750, "unit": "rpm"}
